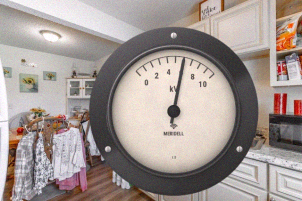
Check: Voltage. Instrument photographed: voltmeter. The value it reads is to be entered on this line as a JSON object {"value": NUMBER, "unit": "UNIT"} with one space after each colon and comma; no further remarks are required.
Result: {"value": 6, "unit": "kV"}
